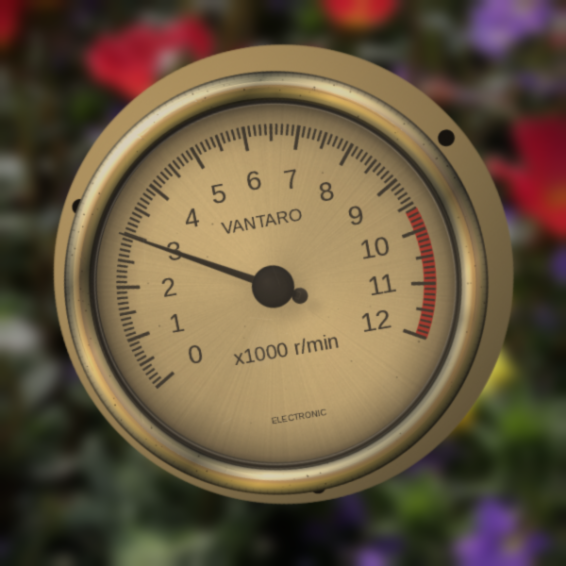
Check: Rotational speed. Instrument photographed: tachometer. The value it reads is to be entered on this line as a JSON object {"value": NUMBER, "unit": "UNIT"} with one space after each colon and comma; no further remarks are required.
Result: {"value": 3000, "unit": "rpm"}
